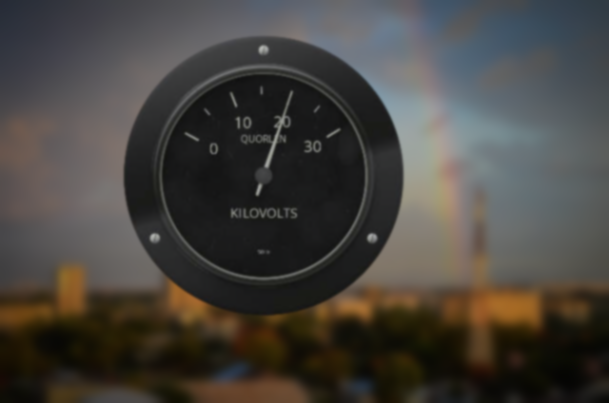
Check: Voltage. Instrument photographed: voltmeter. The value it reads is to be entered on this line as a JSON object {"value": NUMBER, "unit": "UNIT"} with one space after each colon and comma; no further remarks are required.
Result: {"value": 20, "unit": "kV"}
